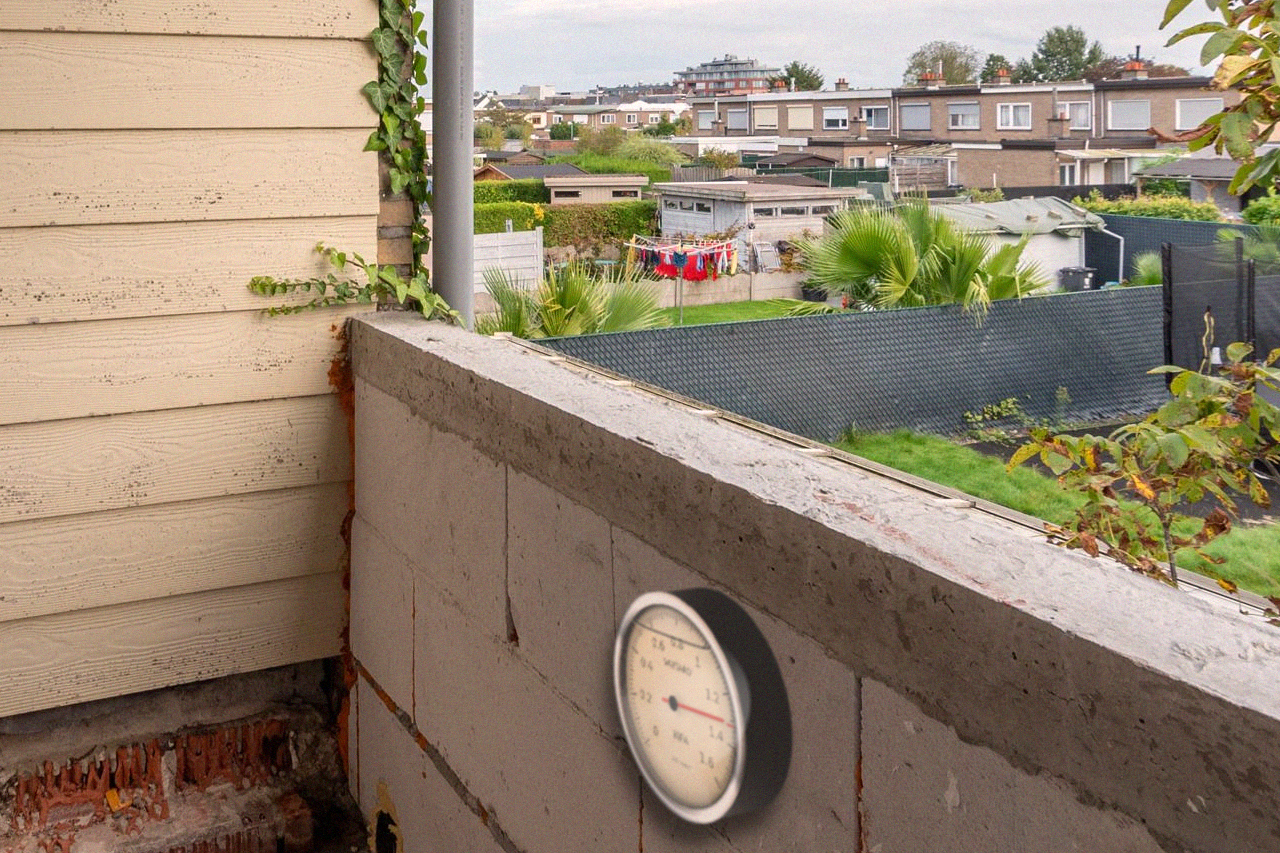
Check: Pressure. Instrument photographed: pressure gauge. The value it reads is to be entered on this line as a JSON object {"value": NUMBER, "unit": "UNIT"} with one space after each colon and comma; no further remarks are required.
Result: {"value": 1.3, "unit": "MPa"}
